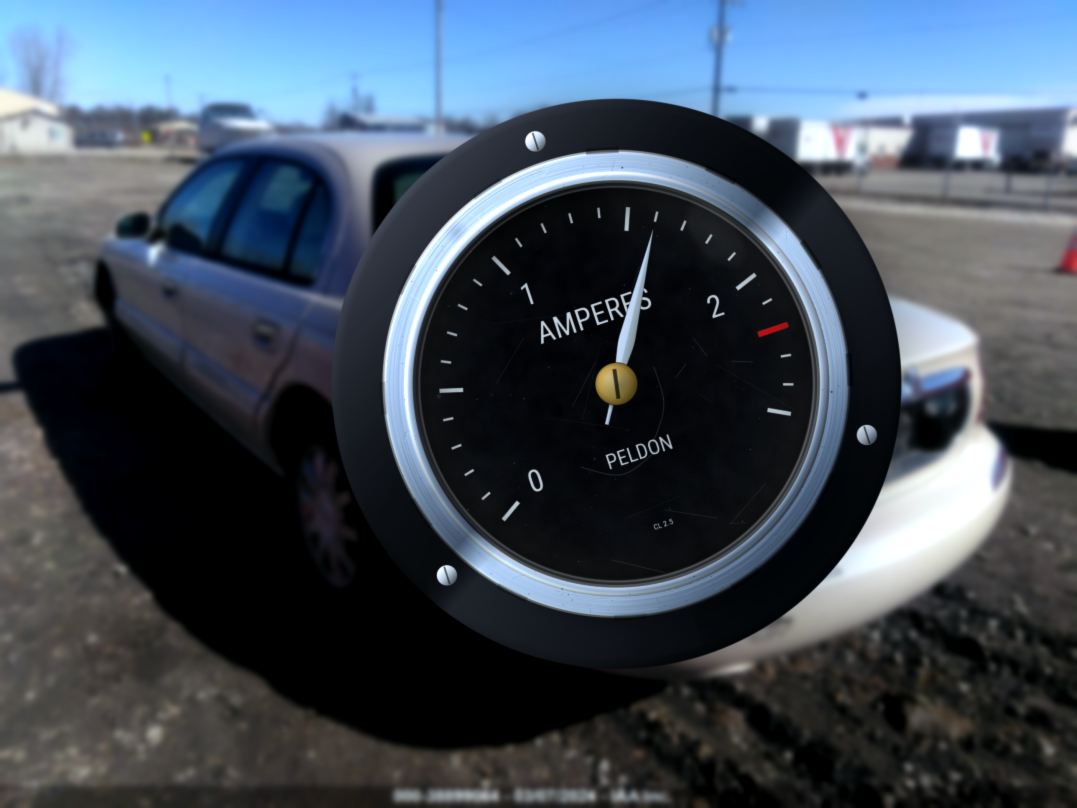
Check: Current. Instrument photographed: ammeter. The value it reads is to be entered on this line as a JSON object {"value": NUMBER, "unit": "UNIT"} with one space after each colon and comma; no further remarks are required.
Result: {"value": 1.6, "unit": "A"}
